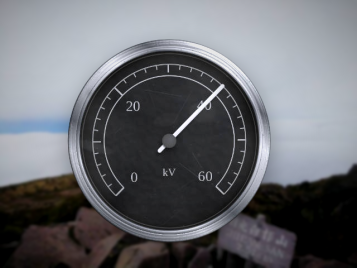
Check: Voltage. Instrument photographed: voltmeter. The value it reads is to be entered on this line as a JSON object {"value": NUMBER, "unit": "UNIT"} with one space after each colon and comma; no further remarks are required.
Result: {"value": 40, "unit": "kV"}
